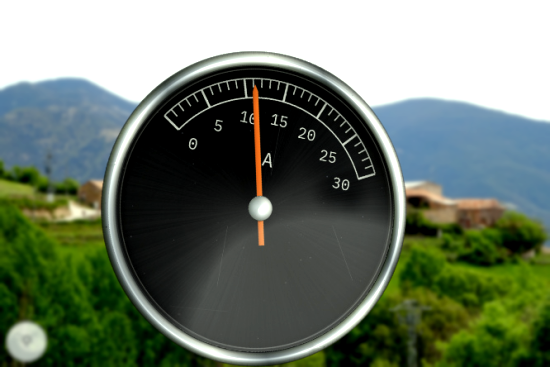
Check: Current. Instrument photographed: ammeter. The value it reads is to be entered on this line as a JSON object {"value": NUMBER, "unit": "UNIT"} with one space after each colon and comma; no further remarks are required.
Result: {"value": 11, "unit": "A"}
